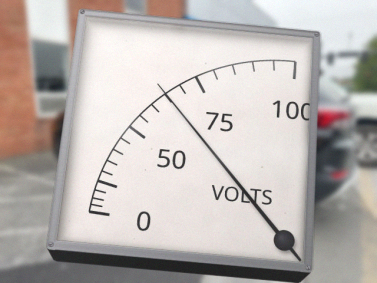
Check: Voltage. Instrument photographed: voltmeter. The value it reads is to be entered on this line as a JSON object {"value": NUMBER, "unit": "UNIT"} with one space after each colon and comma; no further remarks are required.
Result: {"value": 65, "unit": "V"}
